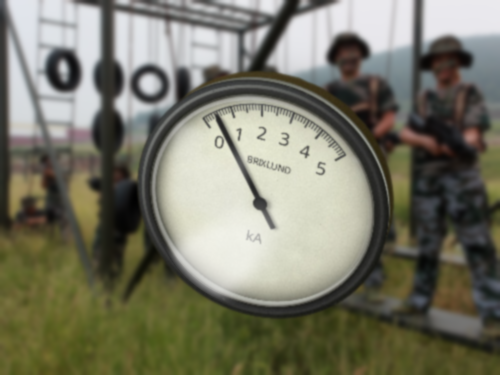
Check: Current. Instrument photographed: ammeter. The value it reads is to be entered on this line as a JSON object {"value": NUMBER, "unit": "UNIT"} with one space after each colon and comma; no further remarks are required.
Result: {"value": 0.5, "unit": "kA"}
